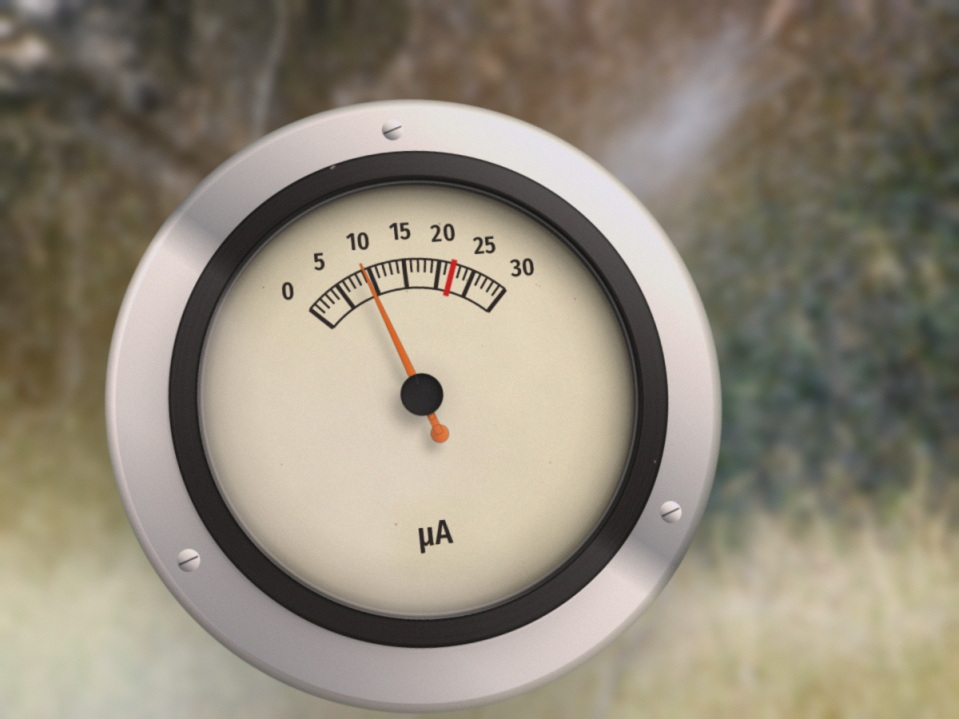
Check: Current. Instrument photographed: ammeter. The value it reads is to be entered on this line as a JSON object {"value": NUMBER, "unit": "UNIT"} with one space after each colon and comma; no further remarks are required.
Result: {"value": 9, "unit": "µA"}
